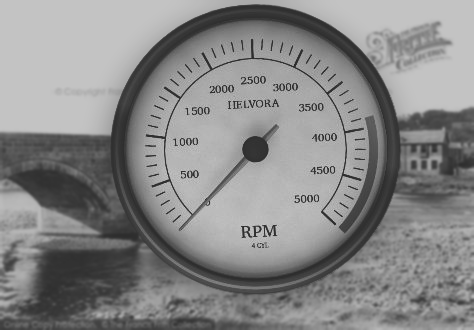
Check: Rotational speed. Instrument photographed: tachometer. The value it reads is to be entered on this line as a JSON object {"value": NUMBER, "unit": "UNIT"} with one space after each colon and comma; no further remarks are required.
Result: {"value": 0, "unit": "rpm"}
